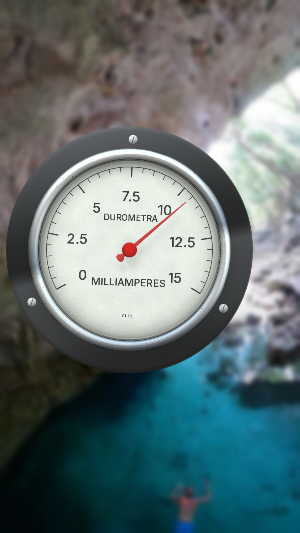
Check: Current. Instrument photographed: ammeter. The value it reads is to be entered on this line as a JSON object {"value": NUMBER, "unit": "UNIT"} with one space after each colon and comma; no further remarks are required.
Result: {"value": 10.5, "unit": "mA"}
